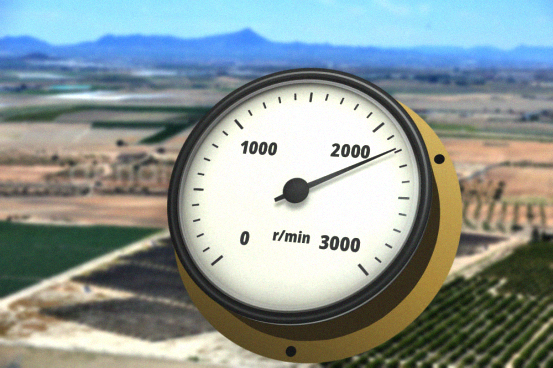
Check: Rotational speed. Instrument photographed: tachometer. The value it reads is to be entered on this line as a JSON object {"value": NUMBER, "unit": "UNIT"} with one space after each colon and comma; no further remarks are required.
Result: {"value": 2200, "unit": "rpm"}
